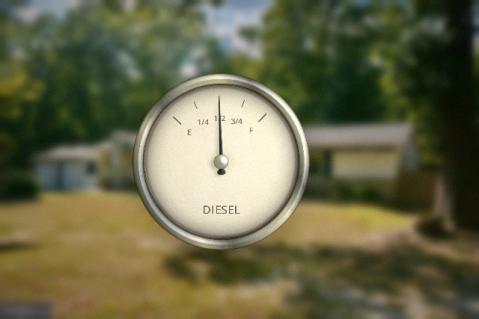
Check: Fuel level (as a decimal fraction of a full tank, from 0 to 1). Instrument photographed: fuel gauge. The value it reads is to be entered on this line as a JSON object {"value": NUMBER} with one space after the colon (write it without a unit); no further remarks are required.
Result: {"value": 0.5}
